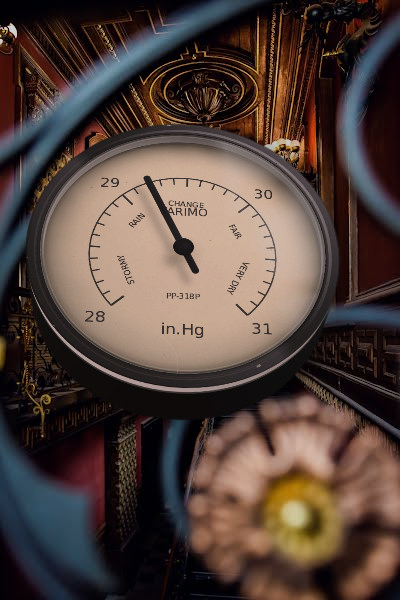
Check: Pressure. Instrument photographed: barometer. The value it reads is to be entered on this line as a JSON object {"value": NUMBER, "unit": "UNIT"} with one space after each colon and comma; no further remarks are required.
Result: {"value": 29.2, "unit": "inHg"}
